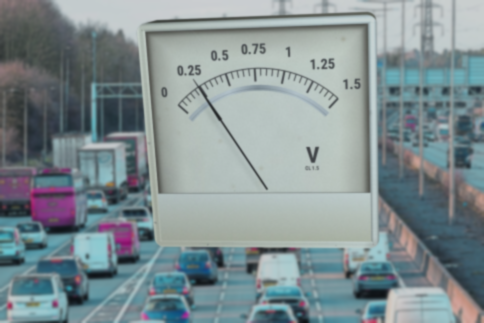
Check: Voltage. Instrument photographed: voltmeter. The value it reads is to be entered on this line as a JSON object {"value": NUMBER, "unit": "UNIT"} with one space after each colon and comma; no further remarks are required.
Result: {"value": 0.25, "unit": "V"}
